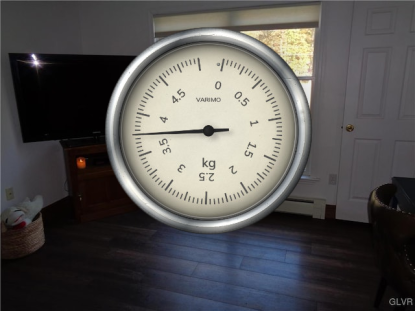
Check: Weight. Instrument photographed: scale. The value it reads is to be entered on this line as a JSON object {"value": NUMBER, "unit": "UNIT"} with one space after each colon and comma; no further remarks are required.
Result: {"value": 3.75, "unit": "kg"}
